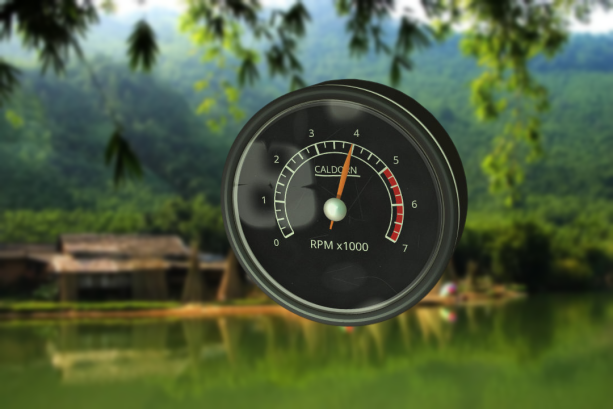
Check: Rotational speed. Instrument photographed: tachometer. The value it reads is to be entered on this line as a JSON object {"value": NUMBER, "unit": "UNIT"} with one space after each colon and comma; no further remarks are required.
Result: {"value": 4000, "unit": "rpm"}
